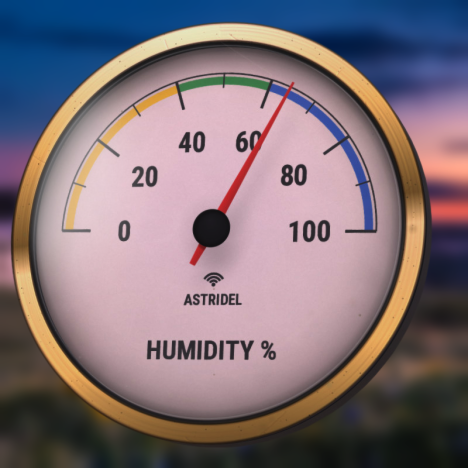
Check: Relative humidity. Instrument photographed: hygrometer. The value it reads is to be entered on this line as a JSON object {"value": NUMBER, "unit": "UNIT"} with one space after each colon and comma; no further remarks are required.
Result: {"value": 65, "unit": "%"}
